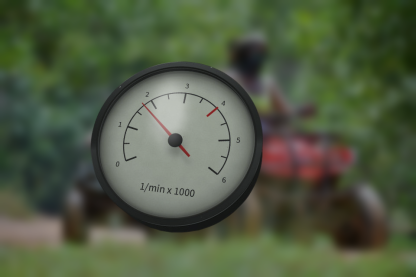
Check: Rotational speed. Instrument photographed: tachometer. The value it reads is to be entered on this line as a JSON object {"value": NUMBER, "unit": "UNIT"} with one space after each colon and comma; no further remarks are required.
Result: {"value": 1750, "unit": "rpm"}
